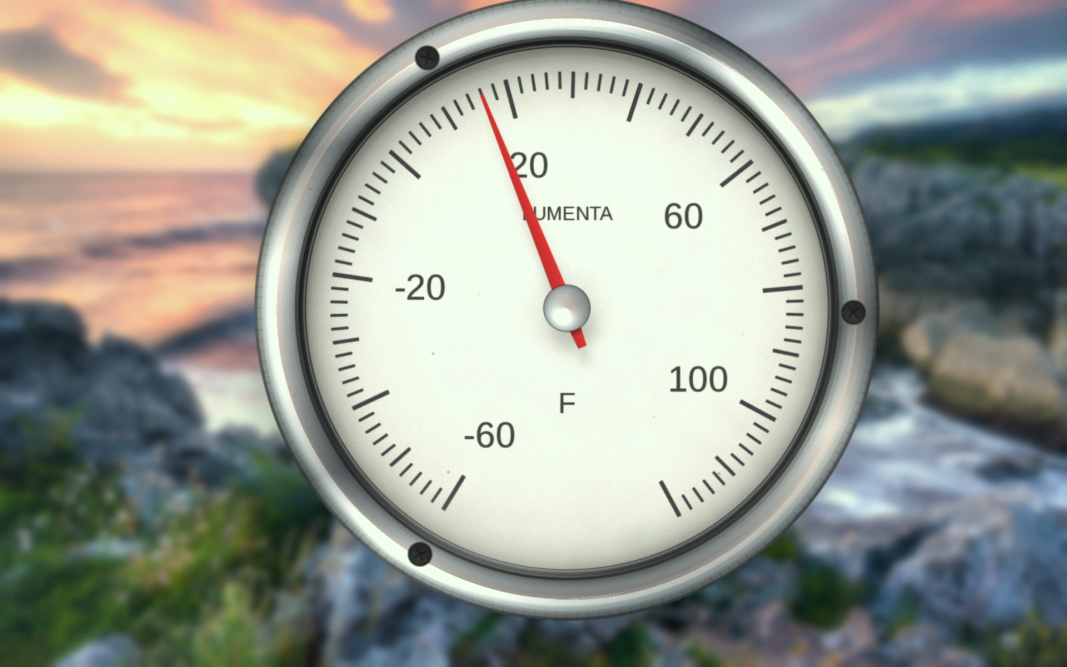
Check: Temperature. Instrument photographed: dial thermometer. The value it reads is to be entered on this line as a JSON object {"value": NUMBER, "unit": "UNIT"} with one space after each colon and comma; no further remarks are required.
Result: {"value": 16, "unit": "°F"}
